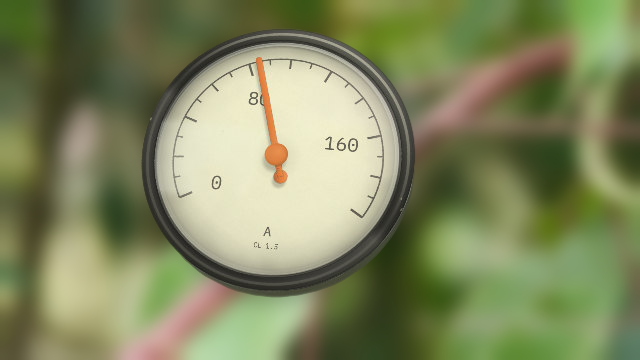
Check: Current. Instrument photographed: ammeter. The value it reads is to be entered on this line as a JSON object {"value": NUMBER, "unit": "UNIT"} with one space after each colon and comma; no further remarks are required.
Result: {"value": 85, "unit": "A"}
